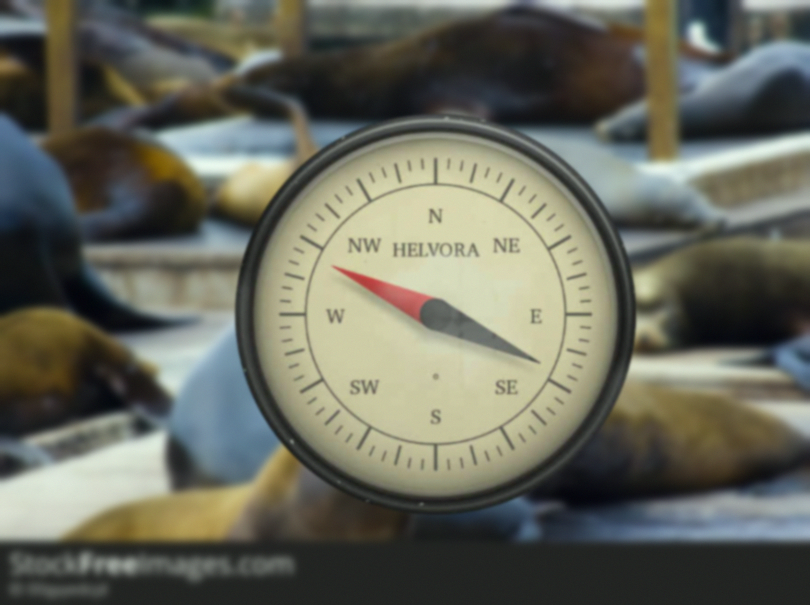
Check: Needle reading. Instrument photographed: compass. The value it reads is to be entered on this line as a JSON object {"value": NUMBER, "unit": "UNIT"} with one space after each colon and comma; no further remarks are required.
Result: {"value": 295, "unit": "°"}
